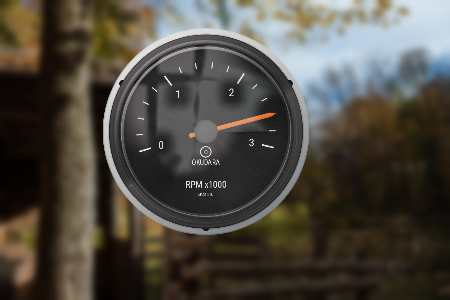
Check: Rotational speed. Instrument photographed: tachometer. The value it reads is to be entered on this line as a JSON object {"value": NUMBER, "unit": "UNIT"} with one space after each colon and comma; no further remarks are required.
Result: {"value": 2600, "unit": "rpm"}
